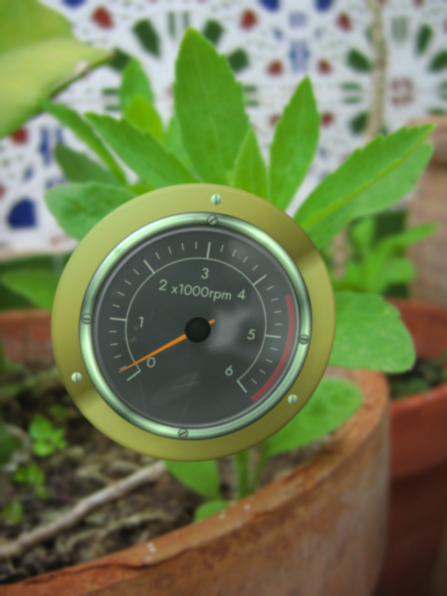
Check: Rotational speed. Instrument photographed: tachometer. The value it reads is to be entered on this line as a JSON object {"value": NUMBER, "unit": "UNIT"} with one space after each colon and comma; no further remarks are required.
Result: {"value": 200, "unit": "rpm"}
